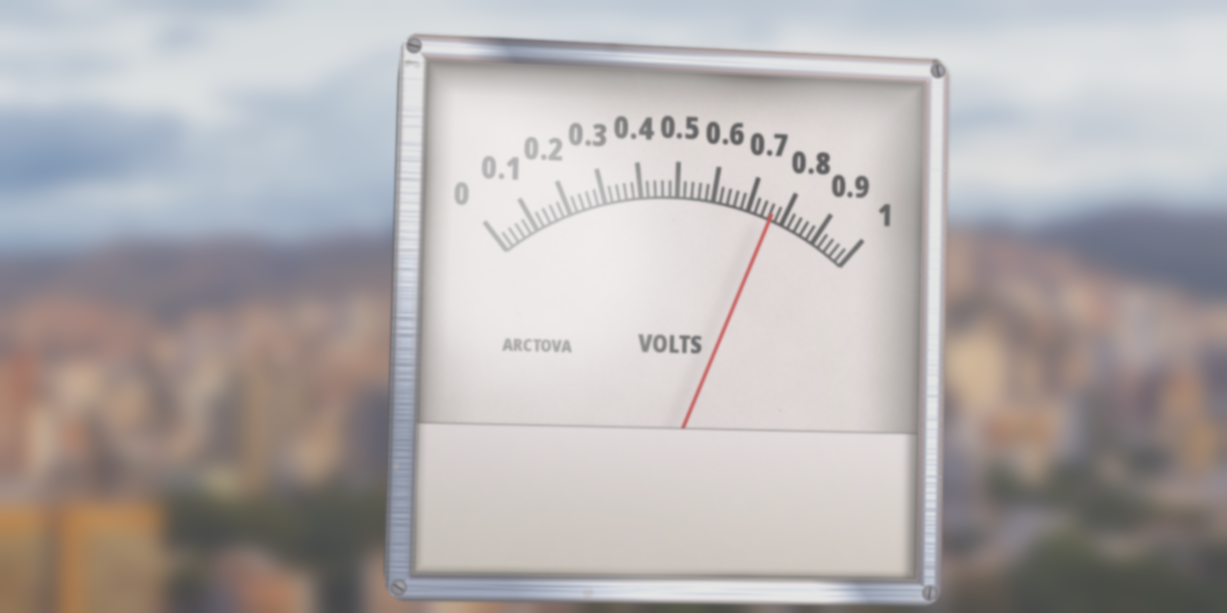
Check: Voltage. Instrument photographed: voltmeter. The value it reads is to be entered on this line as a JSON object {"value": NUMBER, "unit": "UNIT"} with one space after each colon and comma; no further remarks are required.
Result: {"value": 0.76, "unit": "V"}
